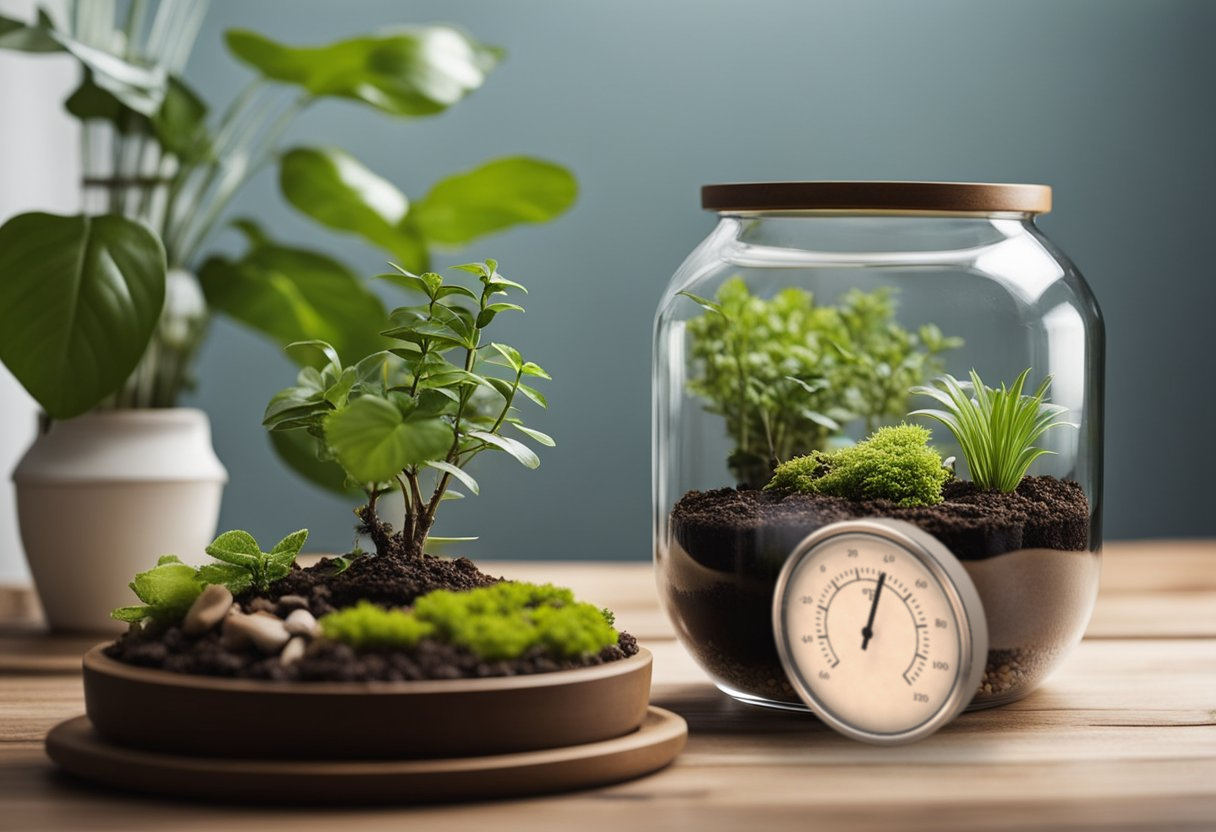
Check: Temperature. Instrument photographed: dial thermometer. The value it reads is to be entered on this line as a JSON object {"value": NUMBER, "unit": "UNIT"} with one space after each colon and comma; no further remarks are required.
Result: {"value": 40, "unit": "°F"}
